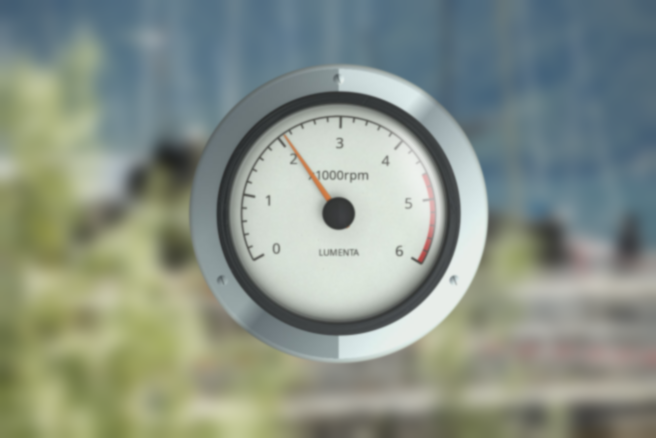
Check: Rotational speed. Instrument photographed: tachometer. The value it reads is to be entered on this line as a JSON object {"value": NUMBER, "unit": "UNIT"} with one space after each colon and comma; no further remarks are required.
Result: {"value": 2100, "unit": "rpm"}
